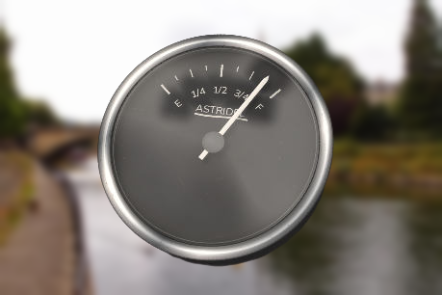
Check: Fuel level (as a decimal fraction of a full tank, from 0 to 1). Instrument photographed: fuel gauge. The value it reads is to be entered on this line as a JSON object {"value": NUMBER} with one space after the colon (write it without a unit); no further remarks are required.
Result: {"value": 0.875}
